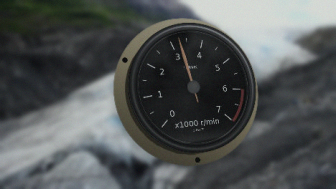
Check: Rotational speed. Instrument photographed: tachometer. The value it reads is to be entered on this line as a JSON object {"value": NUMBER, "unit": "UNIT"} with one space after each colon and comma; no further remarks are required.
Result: {"value": 3250, "unit": "rpm"}
